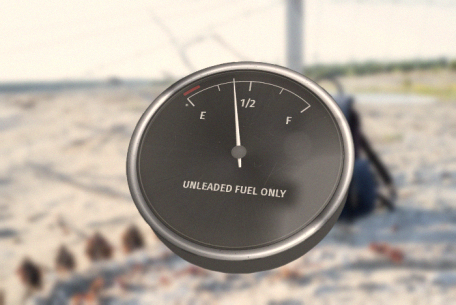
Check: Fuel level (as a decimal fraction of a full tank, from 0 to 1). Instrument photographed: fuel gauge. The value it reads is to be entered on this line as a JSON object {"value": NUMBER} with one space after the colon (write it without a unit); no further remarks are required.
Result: {"value": 0.375}
